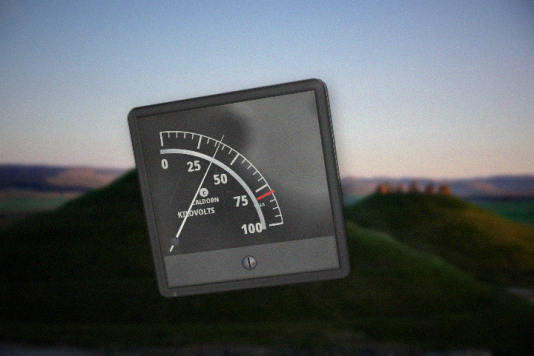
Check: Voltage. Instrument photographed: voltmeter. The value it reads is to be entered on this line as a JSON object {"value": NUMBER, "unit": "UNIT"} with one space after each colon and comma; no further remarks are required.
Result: {"value": 37.5, "unit": "kV"}
